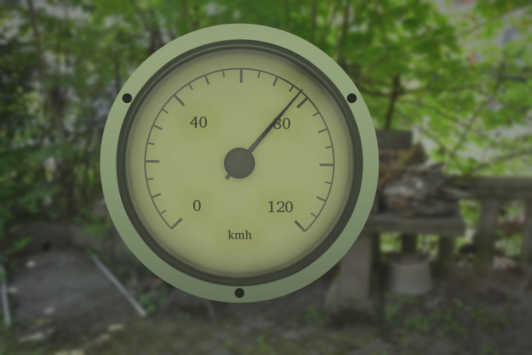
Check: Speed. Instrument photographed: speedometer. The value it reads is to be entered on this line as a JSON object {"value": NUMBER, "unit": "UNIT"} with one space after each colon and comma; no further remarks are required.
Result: {"value": 77.5, "unit": "km/h"}
